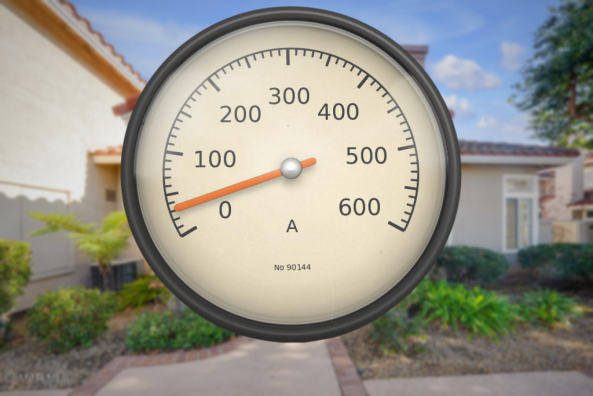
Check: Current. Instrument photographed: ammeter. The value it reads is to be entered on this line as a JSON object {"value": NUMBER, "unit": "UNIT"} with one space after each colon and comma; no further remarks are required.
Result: {"value": 30, "unit": "A"}
